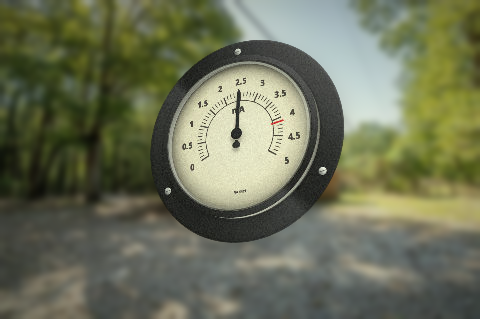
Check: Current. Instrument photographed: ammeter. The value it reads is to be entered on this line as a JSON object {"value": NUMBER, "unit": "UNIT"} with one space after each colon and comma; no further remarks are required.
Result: {"value": 2.5, "unit": "mA"}
